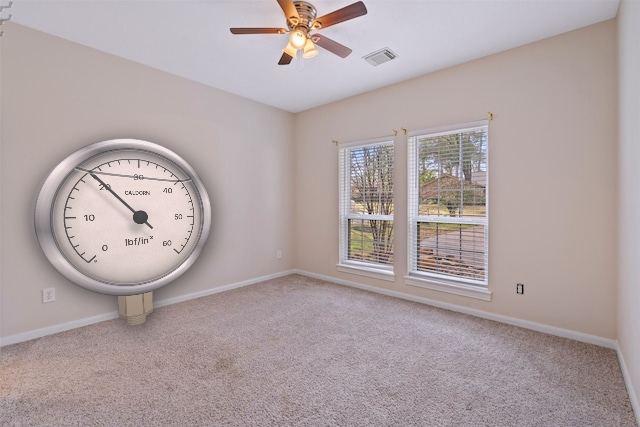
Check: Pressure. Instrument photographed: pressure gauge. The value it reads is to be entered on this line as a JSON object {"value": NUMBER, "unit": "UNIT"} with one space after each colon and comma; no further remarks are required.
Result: {"value": 20, "unit": "psi"}
